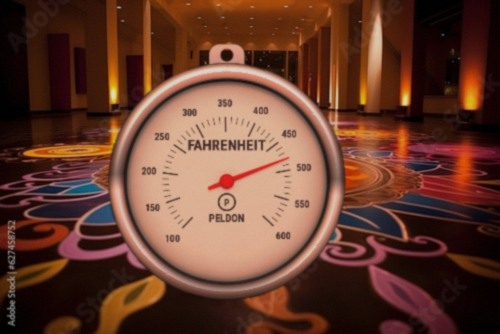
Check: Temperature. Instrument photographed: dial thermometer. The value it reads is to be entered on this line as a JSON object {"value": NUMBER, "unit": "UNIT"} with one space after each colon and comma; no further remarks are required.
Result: {"value": 480, "unit": "°F"}
